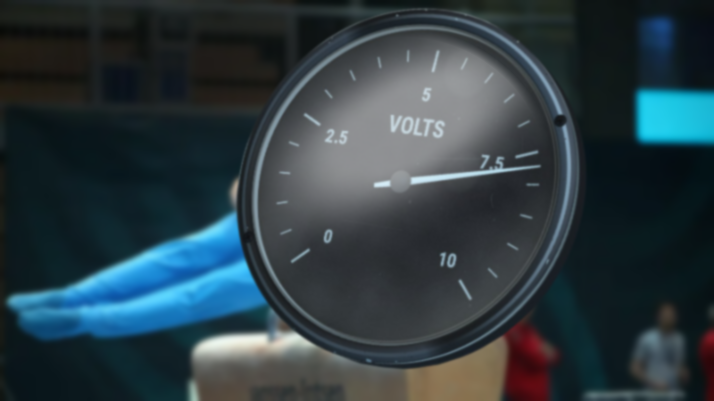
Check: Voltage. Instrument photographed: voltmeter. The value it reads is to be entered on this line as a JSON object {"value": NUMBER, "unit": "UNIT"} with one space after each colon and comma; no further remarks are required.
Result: {"value": 7.75, "unit": "V"}
